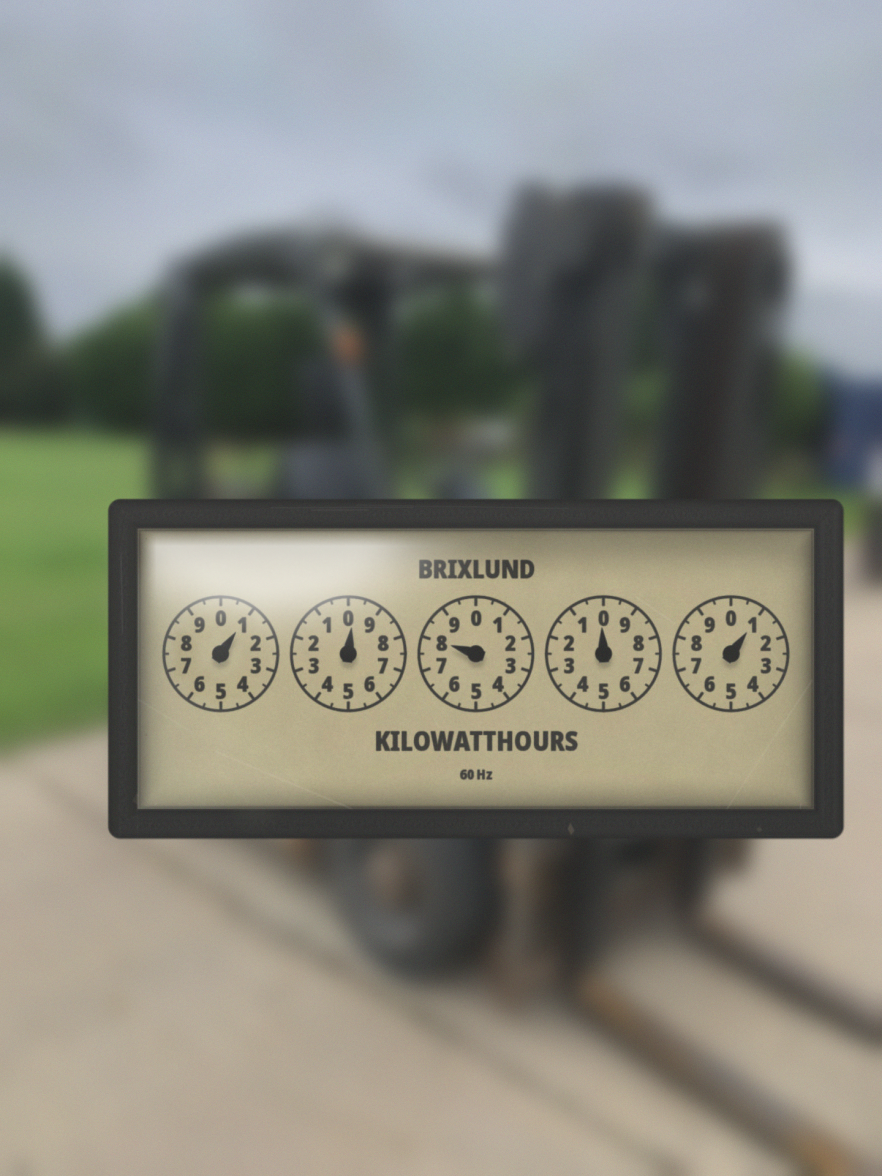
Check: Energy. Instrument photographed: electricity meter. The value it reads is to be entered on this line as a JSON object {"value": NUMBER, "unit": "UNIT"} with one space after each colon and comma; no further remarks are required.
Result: {"value": 9801, "unit": "kWh"}
